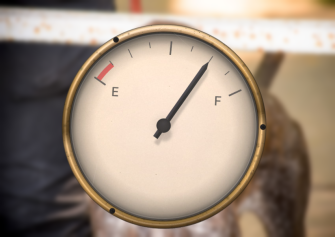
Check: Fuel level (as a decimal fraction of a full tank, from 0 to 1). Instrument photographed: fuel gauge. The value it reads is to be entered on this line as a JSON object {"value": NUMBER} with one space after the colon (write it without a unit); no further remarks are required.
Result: {"value": 0.75}
